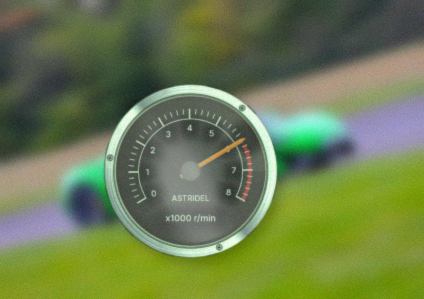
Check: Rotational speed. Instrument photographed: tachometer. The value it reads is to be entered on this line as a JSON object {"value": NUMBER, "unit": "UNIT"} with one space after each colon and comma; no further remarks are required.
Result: {"value": 6000, "unit": "rpm"}
